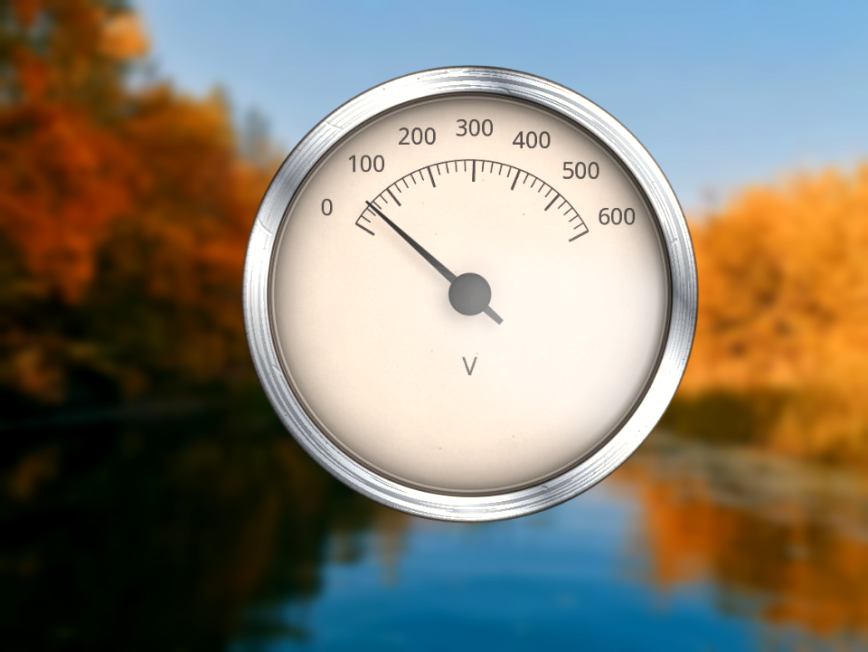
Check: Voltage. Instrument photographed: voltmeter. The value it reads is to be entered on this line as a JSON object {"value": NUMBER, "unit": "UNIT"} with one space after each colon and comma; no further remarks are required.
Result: {"value": 50, "unit": "V"}
